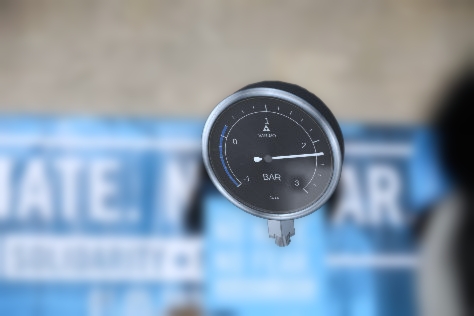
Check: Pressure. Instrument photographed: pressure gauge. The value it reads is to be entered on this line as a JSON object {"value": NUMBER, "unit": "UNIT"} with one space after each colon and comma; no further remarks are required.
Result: {"value": 2.2, "unit": "bar"}
